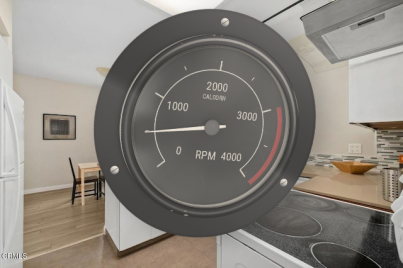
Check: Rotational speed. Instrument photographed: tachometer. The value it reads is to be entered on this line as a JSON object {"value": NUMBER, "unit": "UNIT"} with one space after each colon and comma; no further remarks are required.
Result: {"value": 500, "unit": "rpm"}
